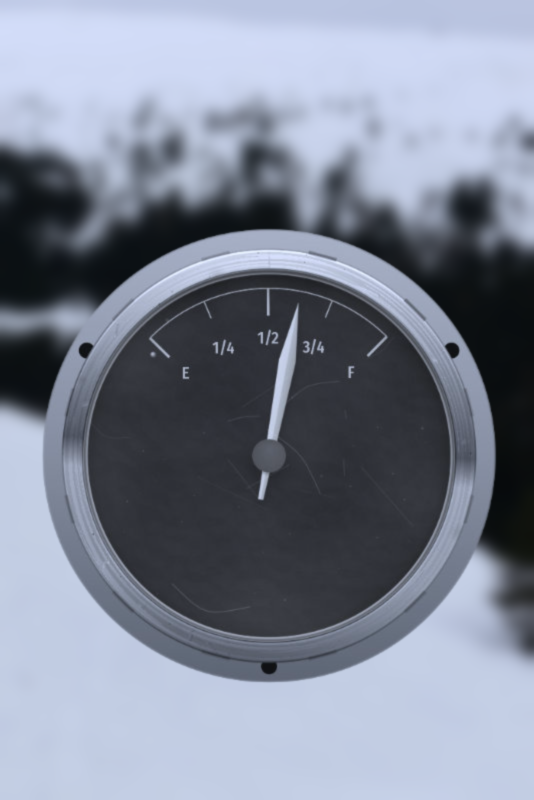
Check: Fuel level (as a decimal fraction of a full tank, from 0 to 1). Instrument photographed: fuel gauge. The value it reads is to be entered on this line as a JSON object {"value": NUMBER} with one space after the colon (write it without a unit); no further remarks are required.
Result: {"value": 0.625}
